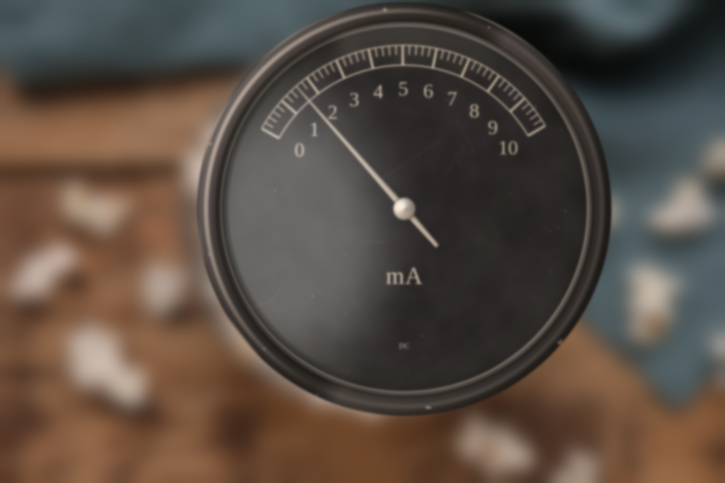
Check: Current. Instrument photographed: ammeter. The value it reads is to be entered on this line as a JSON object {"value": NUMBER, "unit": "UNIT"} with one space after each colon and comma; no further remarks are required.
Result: {"value": 1.6, "unit": "mA"}
